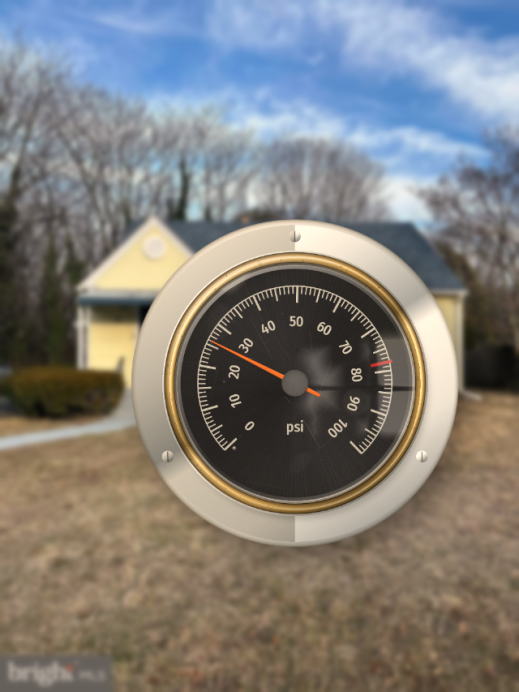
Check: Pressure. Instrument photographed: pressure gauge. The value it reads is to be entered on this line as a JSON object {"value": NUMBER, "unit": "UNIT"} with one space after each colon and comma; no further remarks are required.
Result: {"value": 26, "unit": "psi"}
